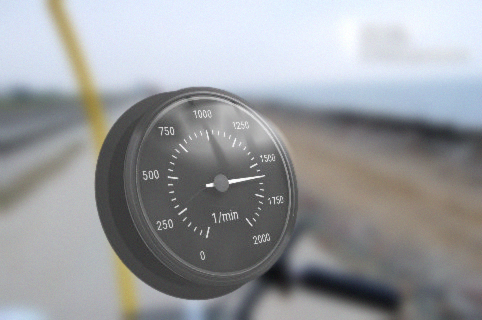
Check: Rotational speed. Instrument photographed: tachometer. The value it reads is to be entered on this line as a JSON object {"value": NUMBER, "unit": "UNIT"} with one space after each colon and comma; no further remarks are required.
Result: {"value": 1600, "unit": "rpm"}
